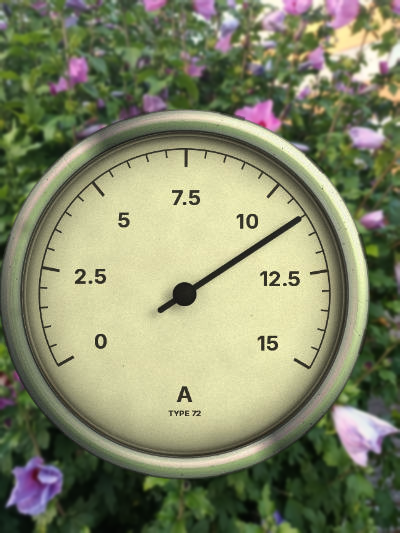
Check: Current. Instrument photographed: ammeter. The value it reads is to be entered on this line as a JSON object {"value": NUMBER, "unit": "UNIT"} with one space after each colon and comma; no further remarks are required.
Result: {"value": 11, "unit": "A"}
